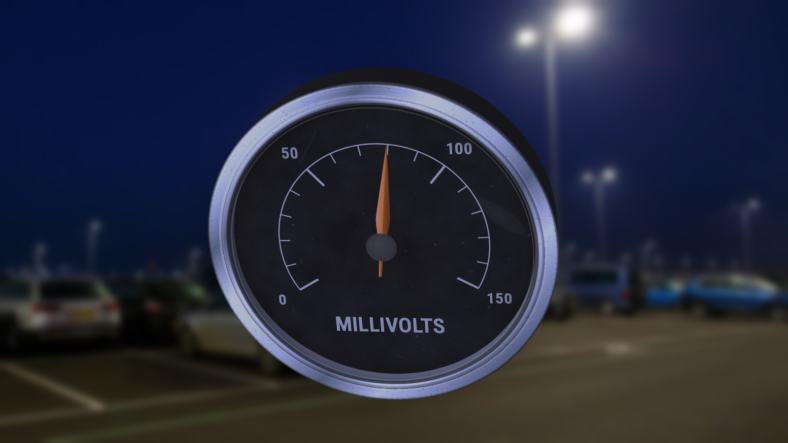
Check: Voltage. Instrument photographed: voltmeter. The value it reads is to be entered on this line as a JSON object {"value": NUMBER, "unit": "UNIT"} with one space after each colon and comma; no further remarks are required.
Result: {"value": 80, "unit": "mV"}
